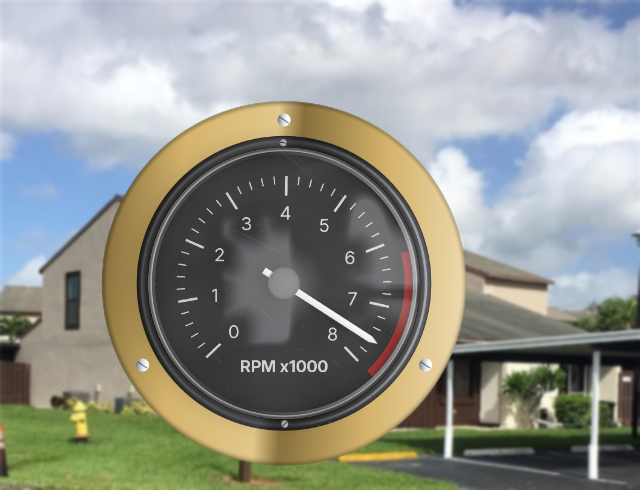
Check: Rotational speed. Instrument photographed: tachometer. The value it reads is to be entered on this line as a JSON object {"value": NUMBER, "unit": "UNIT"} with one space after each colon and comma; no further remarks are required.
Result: {"value": 7600, "unit": "rpm"}
